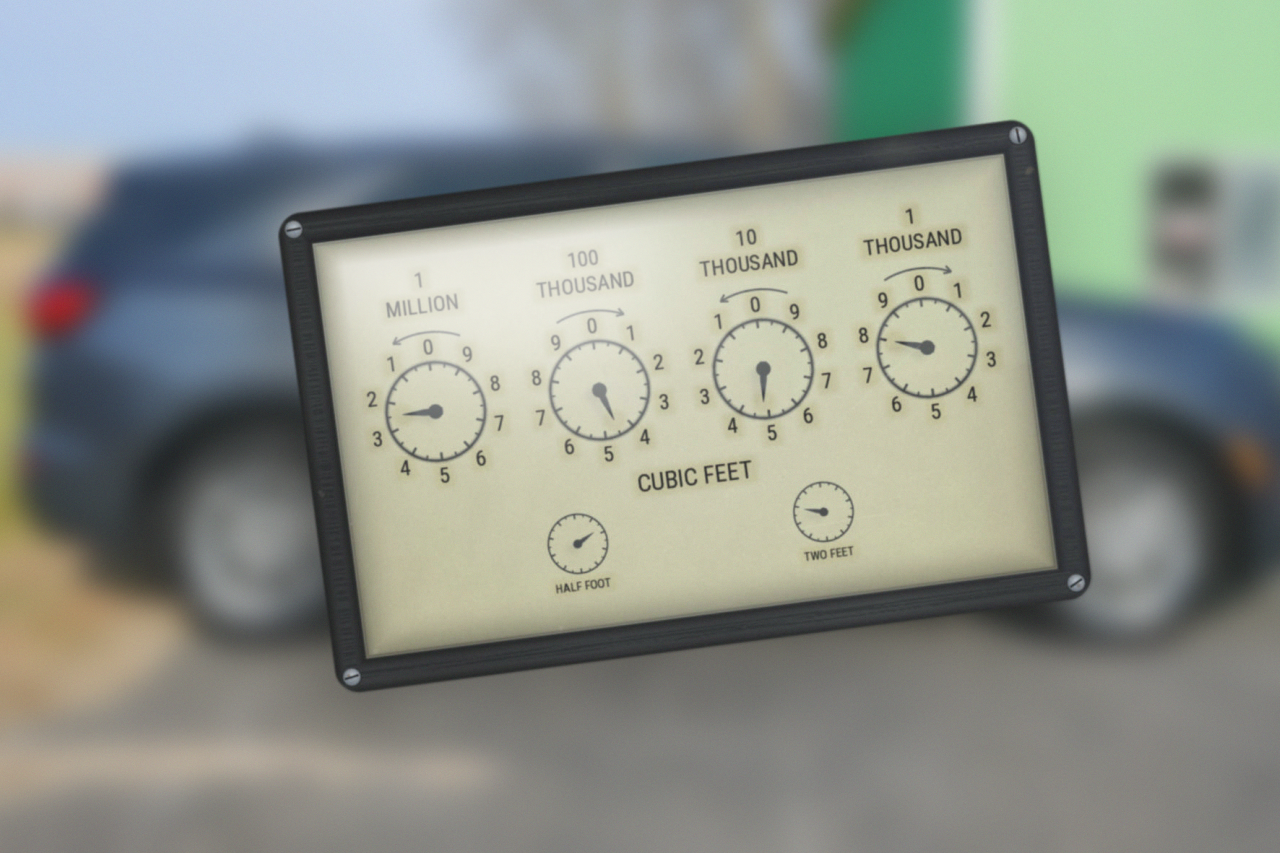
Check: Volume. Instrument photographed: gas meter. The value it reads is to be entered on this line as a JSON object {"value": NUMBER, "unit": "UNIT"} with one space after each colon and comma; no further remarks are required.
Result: {"value": 244800, "unit": "ft³"}
